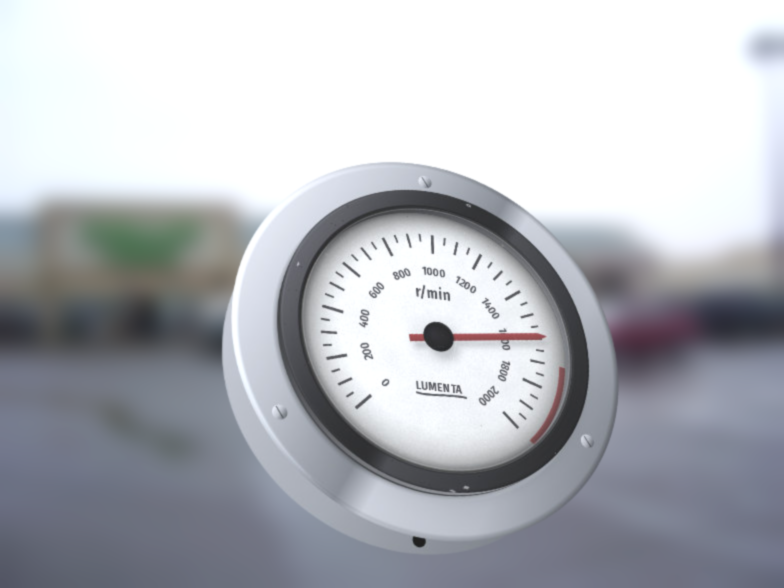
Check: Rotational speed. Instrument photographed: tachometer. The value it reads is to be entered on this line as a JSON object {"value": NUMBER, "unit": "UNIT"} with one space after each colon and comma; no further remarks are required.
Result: {"value": 1600, "unit": "rpm"}
